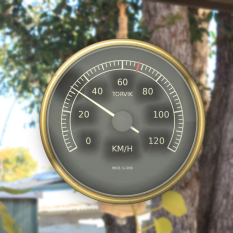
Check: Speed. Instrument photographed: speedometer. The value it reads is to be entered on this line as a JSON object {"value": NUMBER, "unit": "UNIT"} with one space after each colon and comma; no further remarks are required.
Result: {"value": 32, "unit": "km/h"}
